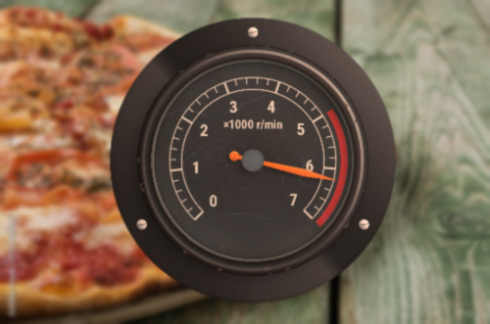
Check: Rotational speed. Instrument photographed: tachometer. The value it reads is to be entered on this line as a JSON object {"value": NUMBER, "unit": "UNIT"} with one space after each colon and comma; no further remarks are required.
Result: {"value": 6200, "unit": "rpm"}
